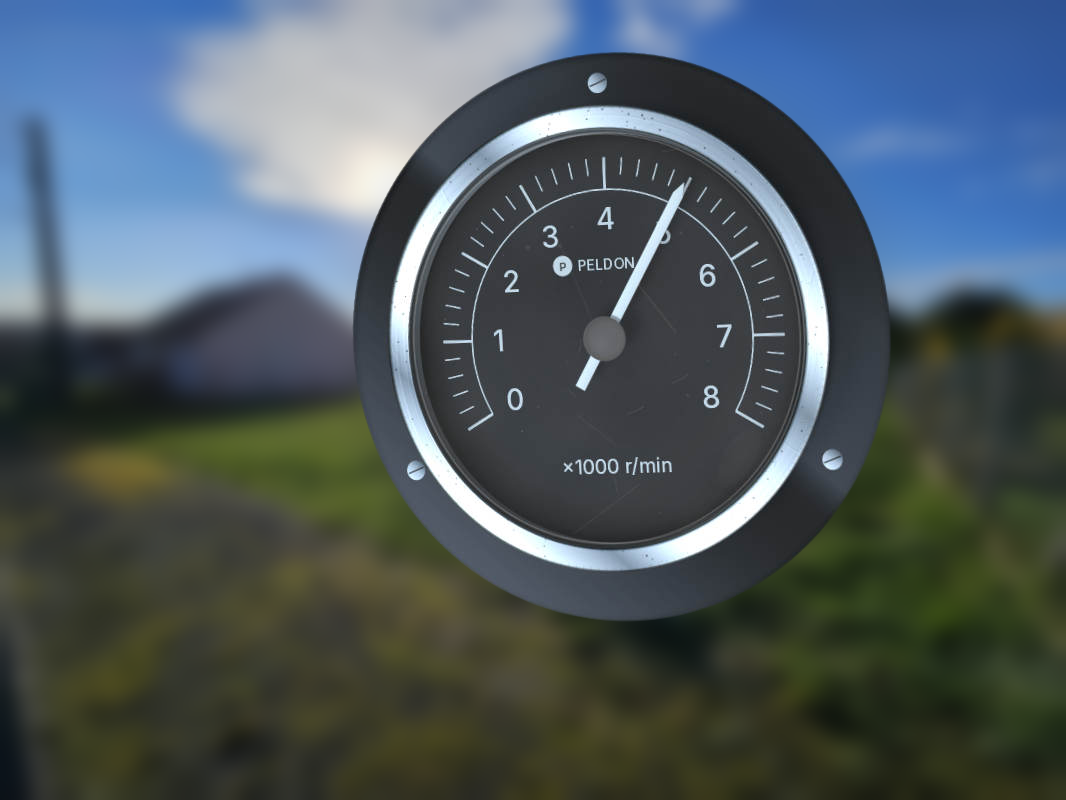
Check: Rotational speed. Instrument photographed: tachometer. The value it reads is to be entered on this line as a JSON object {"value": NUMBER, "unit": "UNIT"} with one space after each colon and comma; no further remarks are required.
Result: {"value": 5000, "unit": "rpm"}
